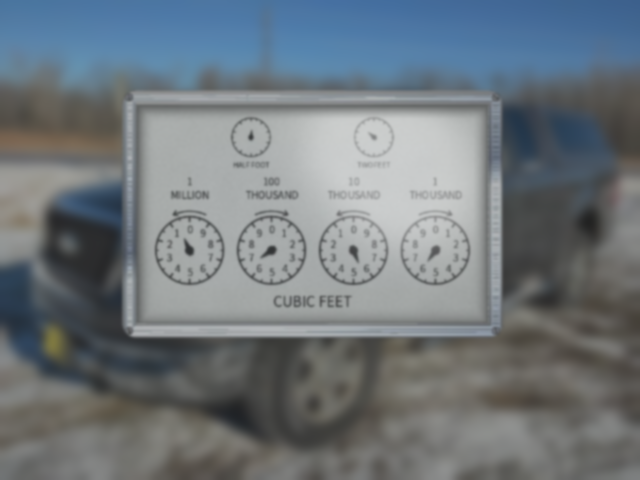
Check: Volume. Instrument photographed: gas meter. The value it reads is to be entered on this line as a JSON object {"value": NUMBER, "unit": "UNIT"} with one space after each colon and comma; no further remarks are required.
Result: {"value": 65600, "unit": "ft³"}
